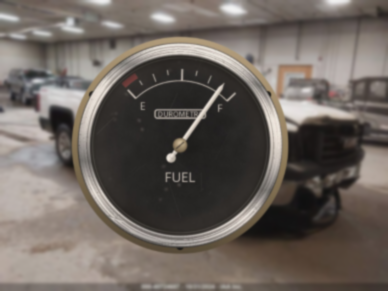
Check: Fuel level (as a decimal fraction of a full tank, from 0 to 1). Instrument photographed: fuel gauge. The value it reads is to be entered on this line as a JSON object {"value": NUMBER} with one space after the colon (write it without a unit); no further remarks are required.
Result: {"value": 0.875}
